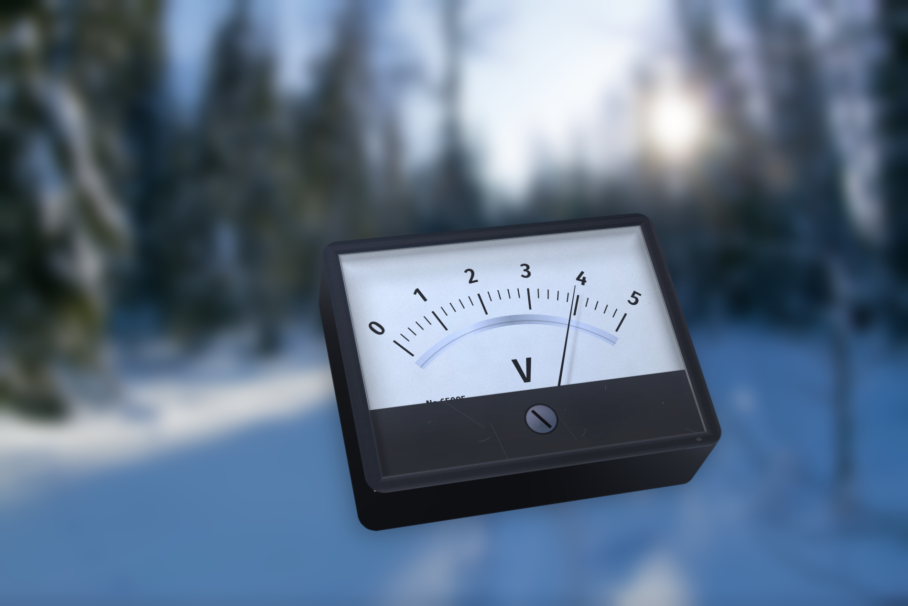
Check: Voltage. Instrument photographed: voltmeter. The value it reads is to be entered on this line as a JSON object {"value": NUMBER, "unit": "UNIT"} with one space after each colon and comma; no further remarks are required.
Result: {"value": 3.9, "unit": "V"}
